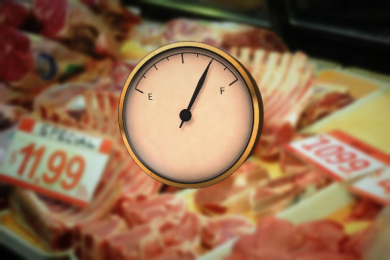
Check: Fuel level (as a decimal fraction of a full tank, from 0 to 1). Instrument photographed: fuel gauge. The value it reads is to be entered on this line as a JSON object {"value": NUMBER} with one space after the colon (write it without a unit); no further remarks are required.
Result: {"value": 0.75}
